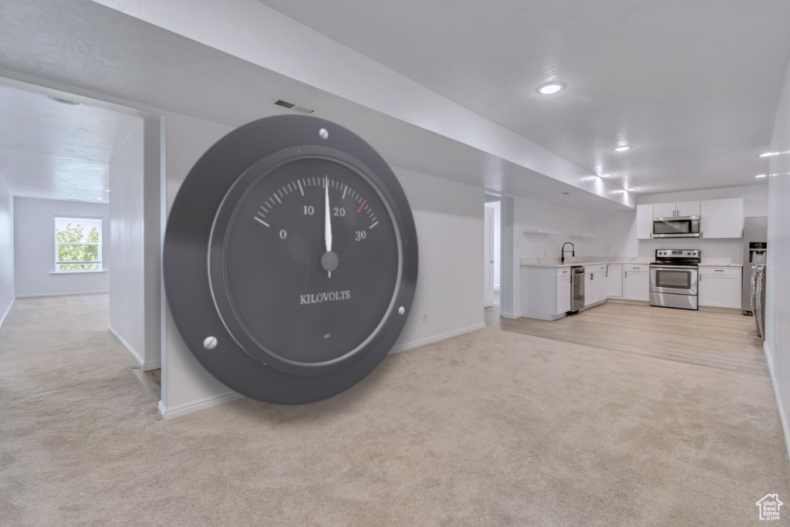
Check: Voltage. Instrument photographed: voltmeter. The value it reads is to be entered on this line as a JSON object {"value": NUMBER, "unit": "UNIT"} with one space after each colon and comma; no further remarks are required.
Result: {"value": 15, "unit": "kV"}
